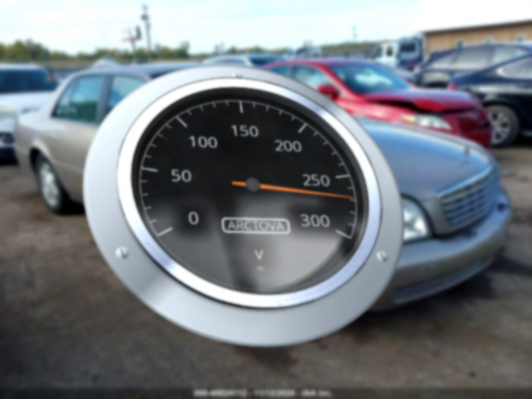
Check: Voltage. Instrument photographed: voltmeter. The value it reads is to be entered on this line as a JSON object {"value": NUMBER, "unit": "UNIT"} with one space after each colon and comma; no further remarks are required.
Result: {"value": 270, "unit": "V"}
